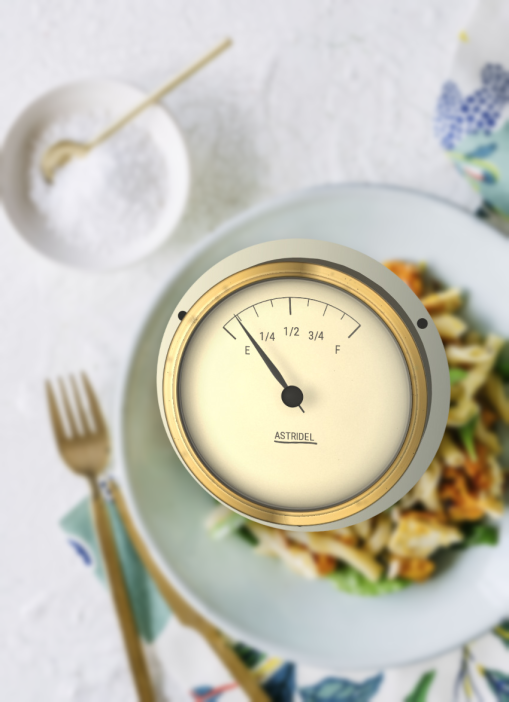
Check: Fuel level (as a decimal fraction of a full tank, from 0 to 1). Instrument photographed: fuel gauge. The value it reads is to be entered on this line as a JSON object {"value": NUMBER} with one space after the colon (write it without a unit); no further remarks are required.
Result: {"value": 0.125}
